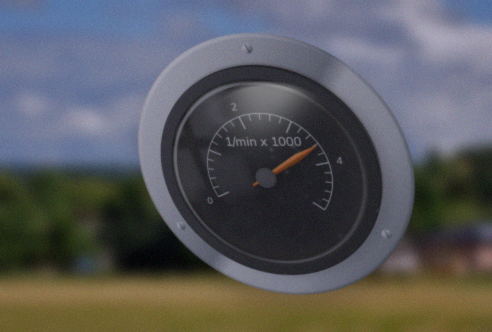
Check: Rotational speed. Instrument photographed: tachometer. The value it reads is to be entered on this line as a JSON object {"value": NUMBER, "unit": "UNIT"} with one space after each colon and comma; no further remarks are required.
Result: {"value": 3600, "unit": "rpm"}
